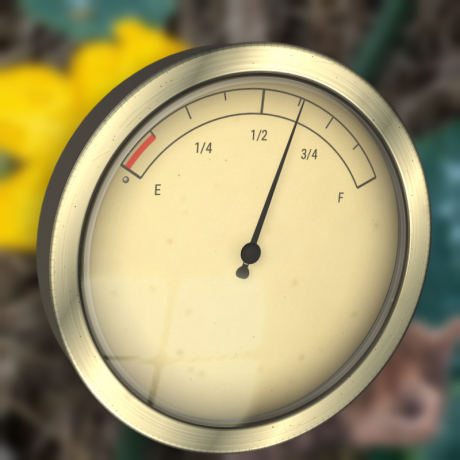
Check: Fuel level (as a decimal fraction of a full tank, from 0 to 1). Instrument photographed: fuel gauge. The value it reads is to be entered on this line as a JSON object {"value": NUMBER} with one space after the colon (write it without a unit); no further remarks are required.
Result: {"value": 0.625}
